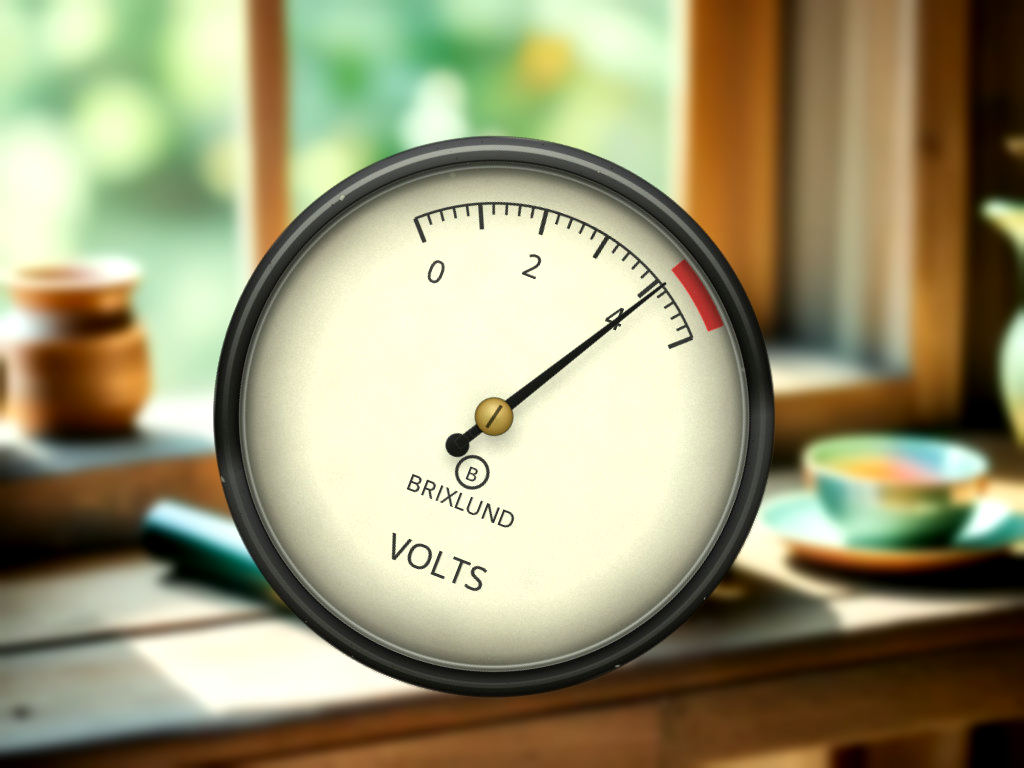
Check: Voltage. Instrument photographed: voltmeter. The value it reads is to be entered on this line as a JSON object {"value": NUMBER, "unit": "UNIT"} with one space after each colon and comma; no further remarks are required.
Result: {"value": 4.1, "unit": "V"}
